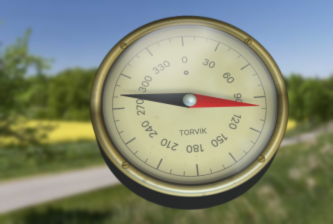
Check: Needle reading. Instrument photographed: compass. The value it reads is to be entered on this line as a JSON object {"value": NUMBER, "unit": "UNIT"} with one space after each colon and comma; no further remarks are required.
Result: {"value": 100, "unit": "°"}
